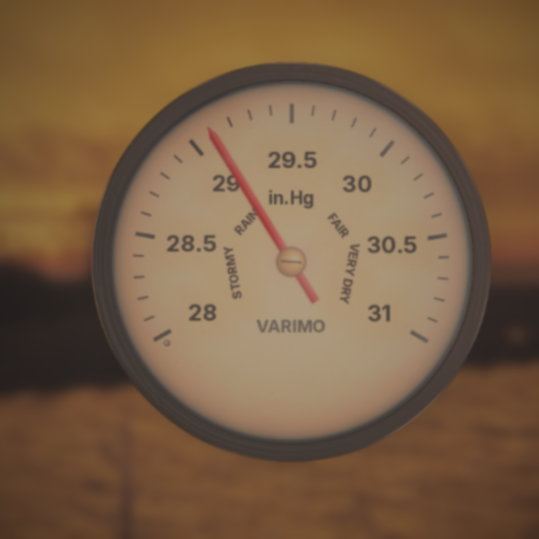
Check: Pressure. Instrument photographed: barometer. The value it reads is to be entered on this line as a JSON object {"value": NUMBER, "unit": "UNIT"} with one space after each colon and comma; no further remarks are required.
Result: {"value": 29.1, "unit": "inHg"}
